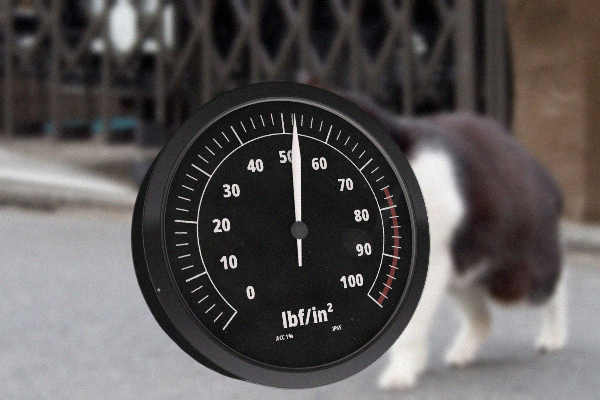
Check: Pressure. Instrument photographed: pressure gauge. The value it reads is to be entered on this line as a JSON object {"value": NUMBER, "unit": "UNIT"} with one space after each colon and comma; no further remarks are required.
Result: {"value": 52, "unit": "psi"}
